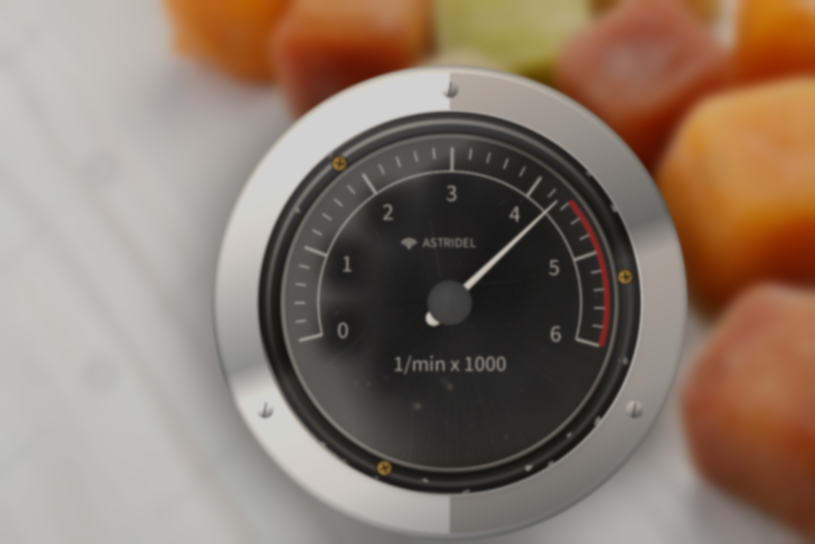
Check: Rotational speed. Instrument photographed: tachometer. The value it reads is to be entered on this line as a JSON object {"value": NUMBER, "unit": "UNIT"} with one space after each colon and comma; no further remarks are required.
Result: {"value": 4300, "unit": "rpm"}
